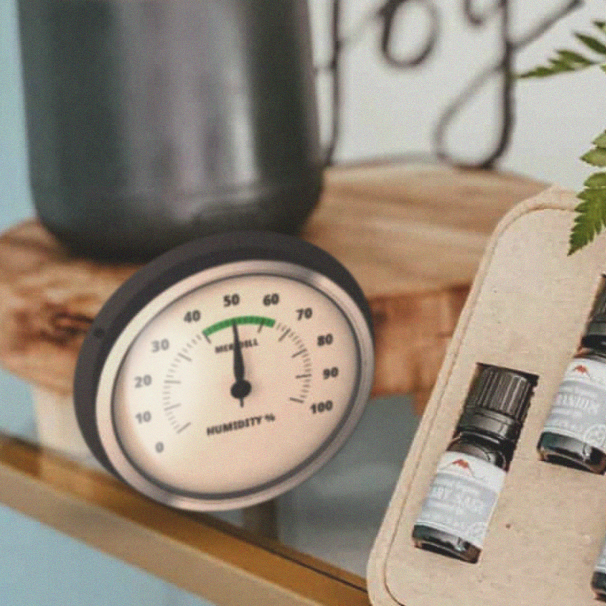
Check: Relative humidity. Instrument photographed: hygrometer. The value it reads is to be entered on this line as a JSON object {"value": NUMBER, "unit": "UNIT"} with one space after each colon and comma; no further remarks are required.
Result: {"value": 50, "unit": "%"}
